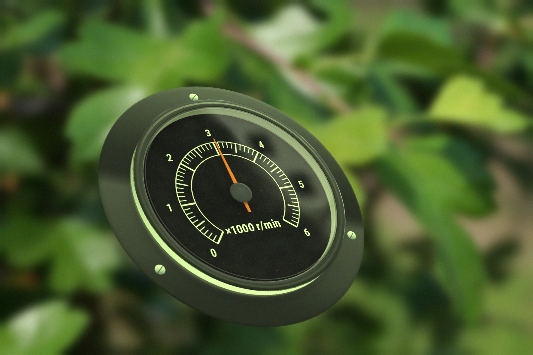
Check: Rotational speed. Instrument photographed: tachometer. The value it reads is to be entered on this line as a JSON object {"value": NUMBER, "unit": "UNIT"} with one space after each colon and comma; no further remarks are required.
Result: {"value": 3000, "unit": "rpm"}
